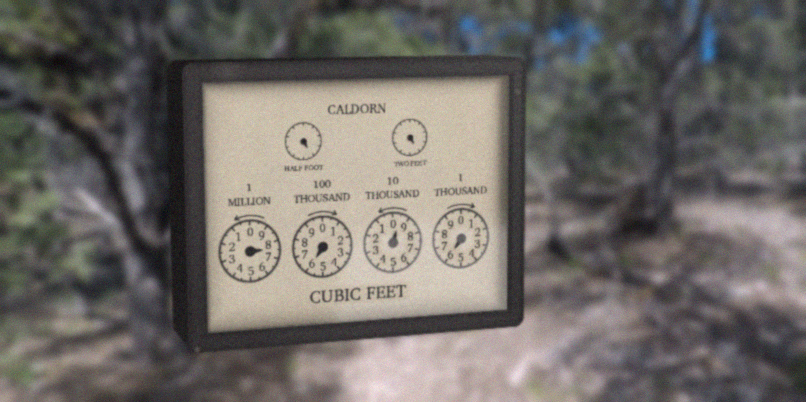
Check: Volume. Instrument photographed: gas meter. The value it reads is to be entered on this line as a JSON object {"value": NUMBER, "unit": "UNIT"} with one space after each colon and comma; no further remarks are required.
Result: {"value": 759600, "unit": "ft³"}
